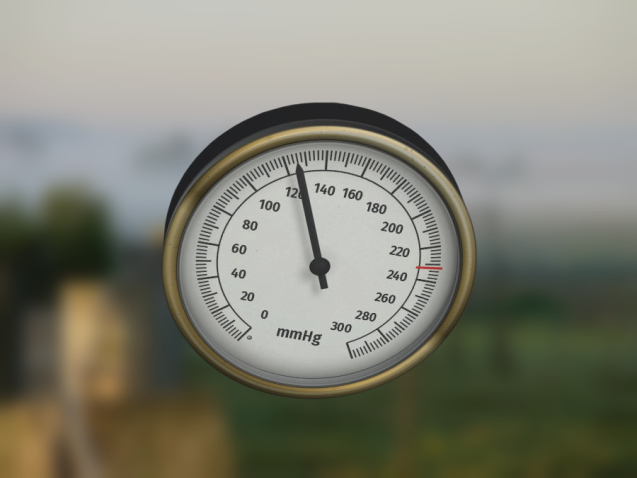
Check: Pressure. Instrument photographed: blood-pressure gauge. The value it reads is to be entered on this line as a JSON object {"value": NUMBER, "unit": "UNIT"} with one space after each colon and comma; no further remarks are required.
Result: {"value": 126, "unit": "mmHg"}
